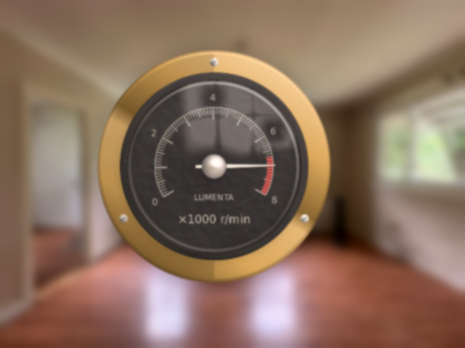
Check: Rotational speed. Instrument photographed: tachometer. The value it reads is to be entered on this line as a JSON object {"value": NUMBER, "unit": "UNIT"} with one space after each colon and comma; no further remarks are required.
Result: {"value": 7000, "unit": "rpm"}
